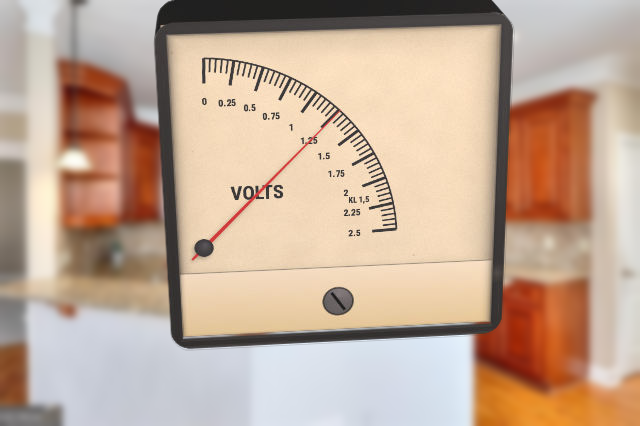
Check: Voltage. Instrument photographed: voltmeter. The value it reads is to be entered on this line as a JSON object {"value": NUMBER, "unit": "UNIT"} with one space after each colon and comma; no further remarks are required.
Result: {"value": 1.25, "unit": "V"}
